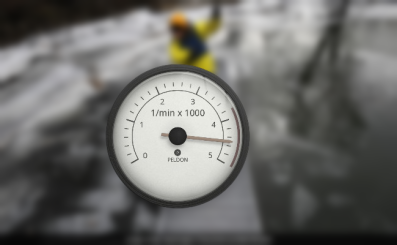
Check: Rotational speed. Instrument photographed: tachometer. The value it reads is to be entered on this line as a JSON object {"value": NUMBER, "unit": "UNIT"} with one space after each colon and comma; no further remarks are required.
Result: {"value": 4500, "unit": "rpm"}
